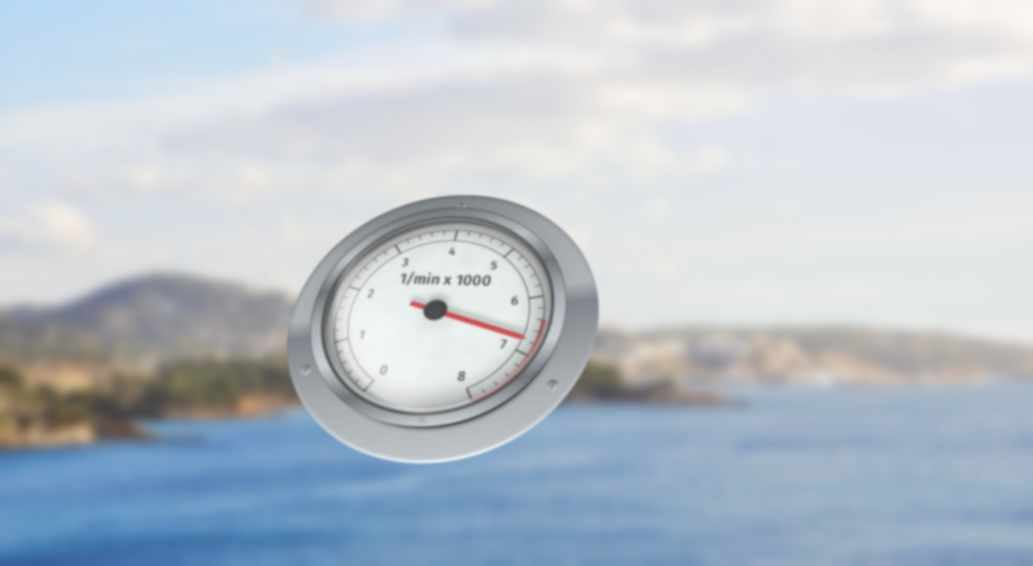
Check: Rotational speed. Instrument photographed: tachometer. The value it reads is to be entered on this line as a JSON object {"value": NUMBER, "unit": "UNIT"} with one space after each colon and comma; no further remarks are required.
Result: {"value": 6800, "unit": "rpm"}
